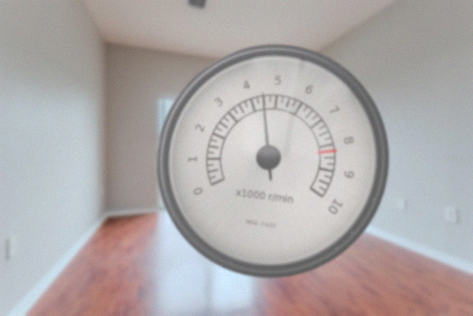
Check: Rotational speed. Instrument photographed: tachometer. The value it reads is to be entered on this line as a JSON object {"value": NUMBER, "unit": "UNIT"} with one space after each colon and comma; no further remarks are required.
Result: {"value": 4500, "unit": "rpm"}
